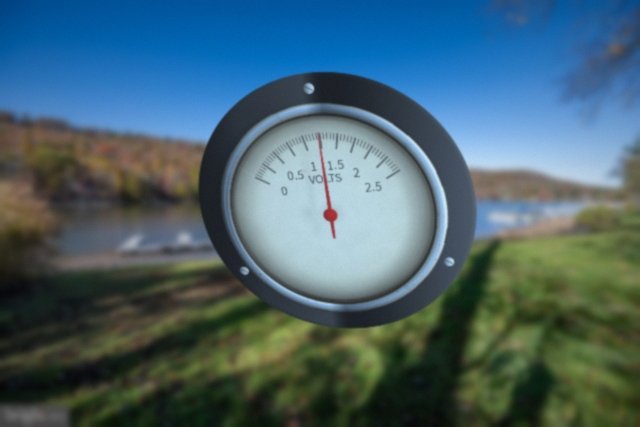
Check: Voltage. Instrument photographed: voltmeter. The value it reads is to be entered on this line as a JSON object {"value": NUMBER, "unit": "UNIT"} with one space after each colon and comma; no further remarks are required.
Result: {"value": 1.25, "unit": "V"}
